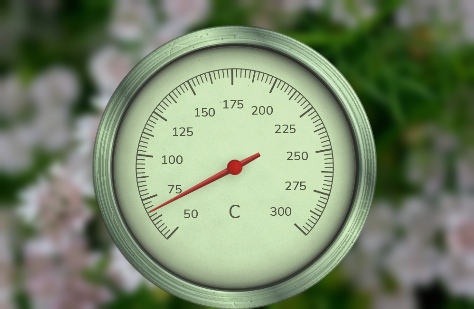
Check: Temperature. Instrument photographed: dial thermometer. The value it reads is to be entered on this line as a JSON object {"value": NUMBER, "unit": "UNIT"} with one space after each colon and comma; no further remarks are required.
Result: {"value": 67.5, "unit": "°C"}
